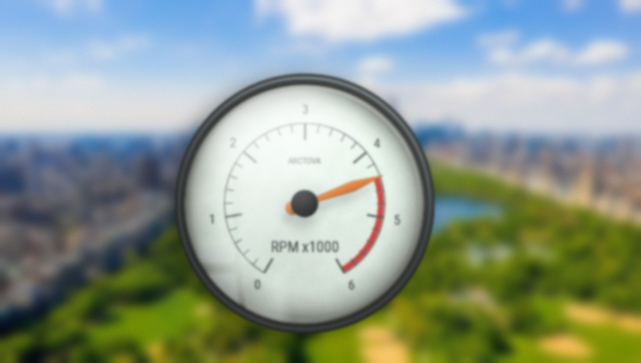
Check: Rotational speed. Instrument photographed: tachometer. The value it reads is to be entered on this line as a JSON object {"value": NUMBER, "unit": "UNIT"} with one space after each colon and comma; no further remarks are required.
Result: {"value": 4400, "unit": "rpm"}
